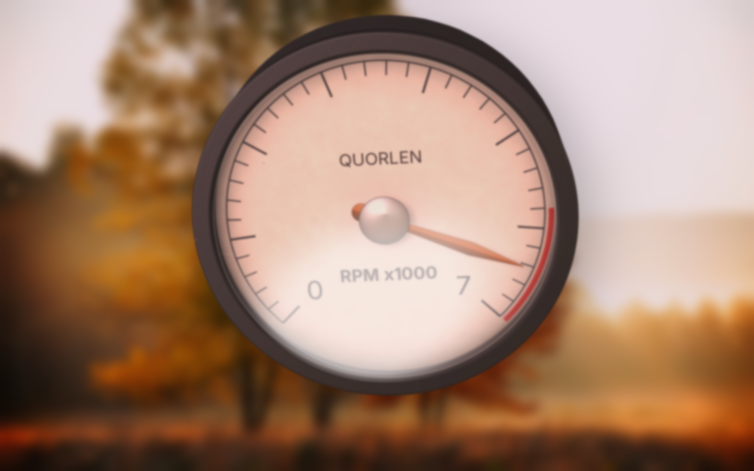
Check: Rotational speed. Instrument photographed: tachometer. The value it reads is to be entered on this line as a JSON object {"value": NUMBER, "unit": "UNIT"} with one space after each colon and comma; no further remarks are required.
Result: {"value": 6400, "unit": "rpm"}
